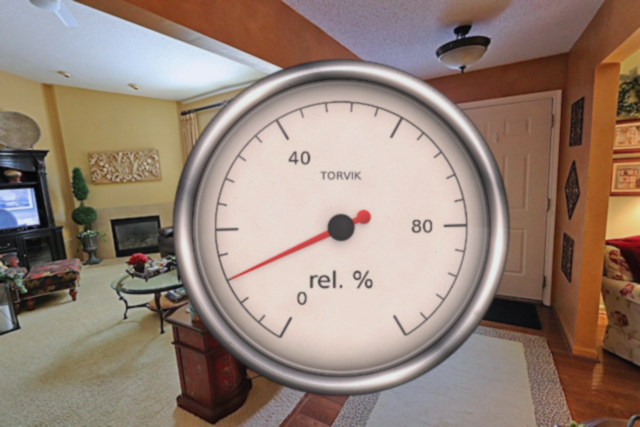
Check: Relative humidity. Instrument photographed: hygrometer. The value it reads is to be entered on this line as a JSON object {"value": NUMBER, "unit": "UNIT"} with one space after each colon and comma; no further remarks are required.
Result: {"value": 12, "unit": "%"}
